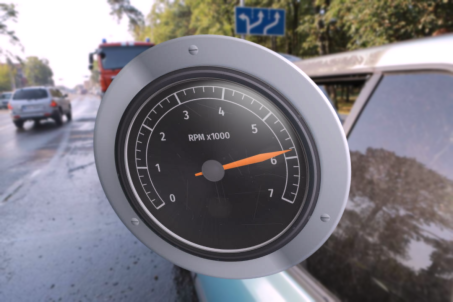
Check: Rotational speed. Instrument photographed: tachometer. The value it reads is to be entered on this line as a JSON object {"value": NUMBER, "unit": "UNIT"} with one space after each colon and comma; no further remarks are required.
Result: {"value": 5800, "unit": "rpm"}
